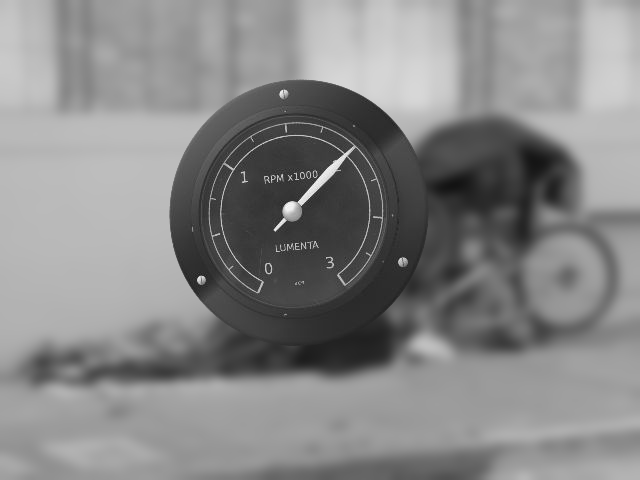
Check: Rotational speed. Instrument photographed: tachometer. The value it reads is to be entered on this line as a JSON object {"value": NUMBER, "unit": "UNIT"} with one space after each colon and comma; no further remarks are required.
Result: {"value": 2000, "unit": "rpm"}
